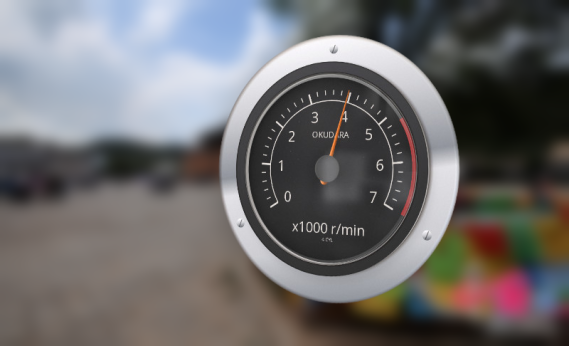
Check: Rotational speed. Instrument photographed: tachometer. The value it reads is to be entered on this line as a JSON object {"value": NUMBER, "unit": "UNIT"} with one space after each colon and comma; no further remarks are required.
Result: {"value": 4000, "unit": "rpm"}
